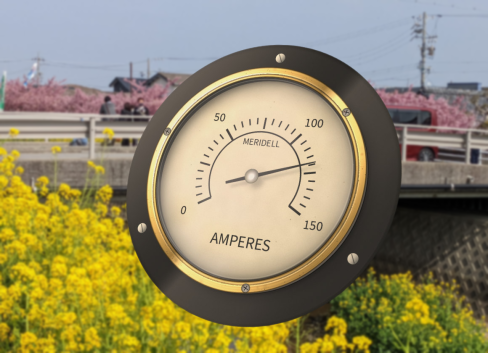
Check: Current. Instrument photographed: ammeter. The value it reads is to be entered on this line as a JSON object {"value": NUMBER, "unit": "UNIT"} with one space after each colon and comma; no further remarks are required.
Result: {"value": 120, "unit": "A"}
